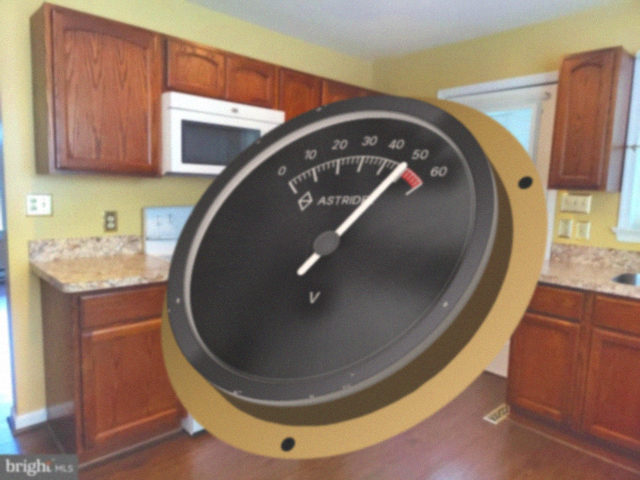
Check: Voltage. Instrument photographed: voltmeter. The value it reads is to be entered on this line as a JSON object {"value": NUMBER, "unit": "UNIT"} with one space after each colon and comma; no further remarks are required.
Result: {"value": 50, "unit": "V"}
